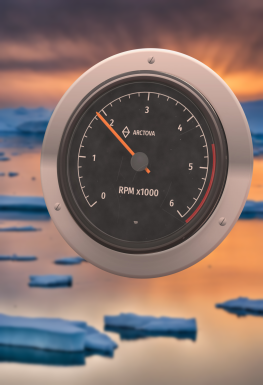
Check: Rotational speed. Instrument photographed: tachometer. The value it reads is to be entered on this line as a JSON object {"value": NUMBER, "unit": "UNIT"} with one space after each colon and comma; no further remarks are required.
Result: {"value": 1900, "unit": "rpm"}
